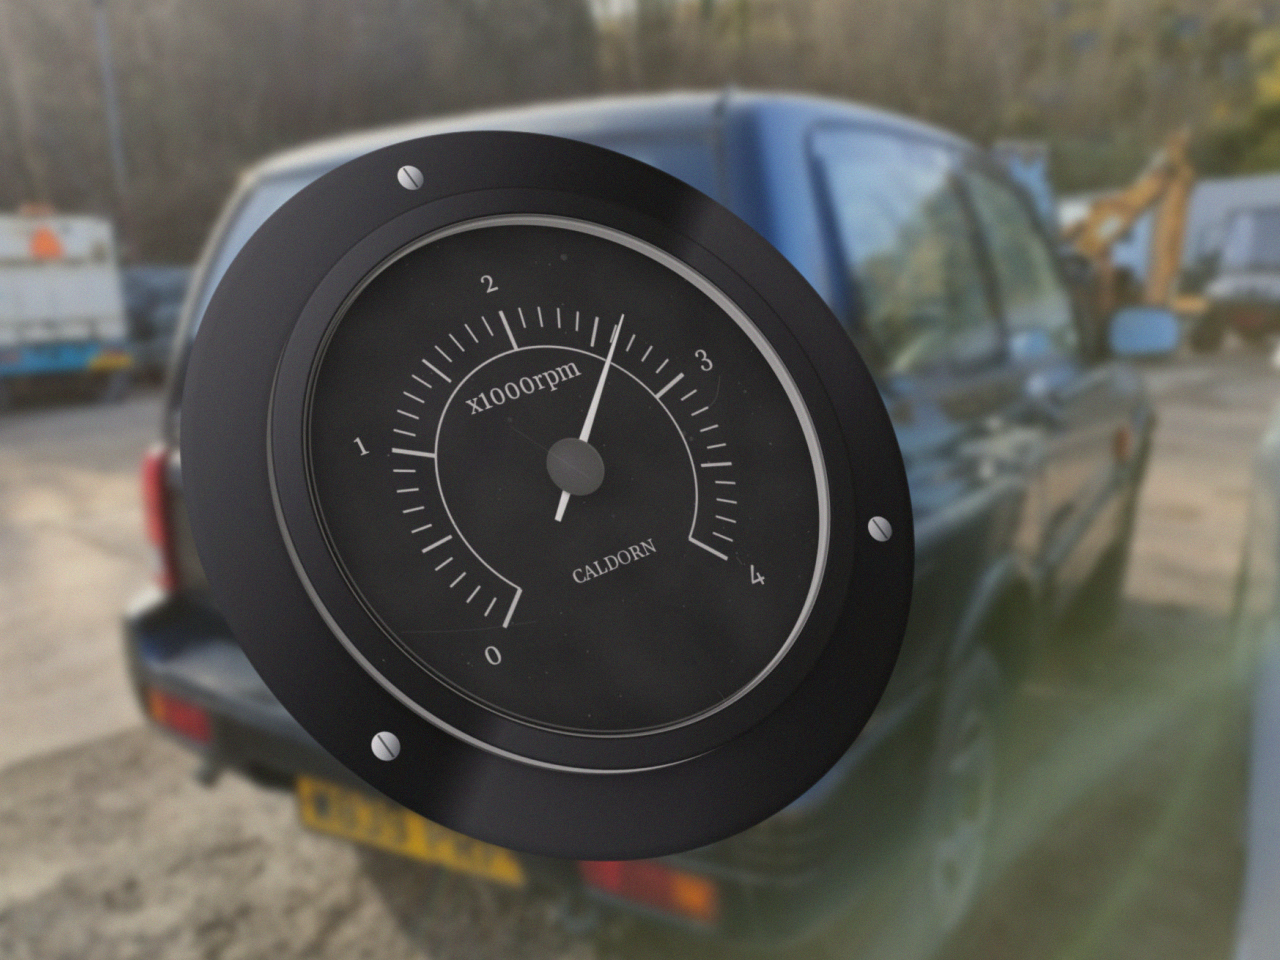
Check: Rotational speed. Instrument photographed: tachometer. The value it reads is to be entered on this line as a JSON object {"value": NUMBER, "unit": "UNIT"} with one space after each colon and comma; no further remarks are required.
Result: {"value": 2600, "unit": "rpm"}
